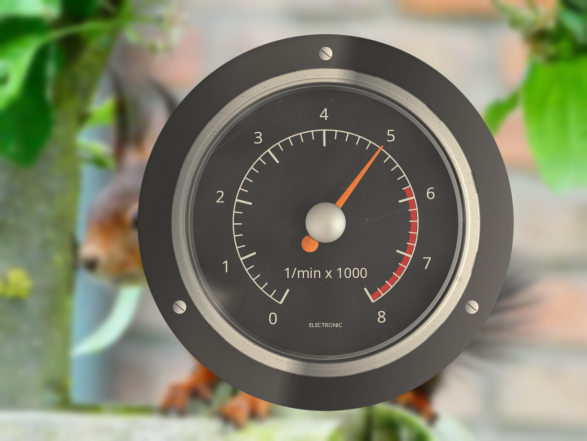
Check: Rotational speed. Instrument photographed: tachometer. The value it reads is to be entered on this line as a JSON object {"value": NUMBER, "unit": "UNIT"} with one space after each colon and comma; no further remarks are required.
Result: {"value": 5000, "unit": "rpm"}
